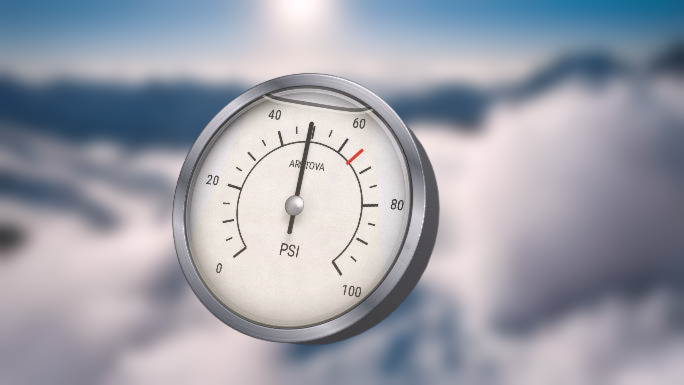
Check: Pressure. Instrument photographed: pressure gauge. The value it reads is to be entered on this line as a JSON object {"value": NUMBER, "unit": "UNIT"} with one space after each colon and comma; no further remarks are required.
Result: {"value": 50, "unit": "psi"}
